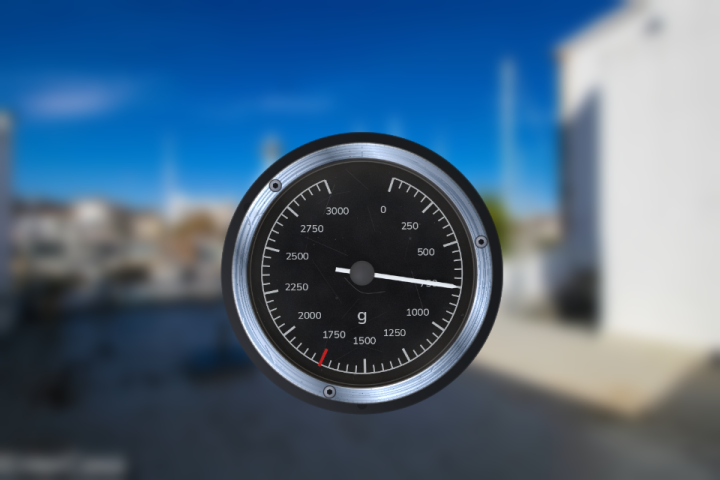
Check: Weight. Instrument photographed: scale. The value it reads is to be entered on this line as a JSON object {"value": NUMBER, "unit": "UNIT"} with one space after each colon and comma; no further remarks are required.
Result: {"value": 750, "unit": "g"}
